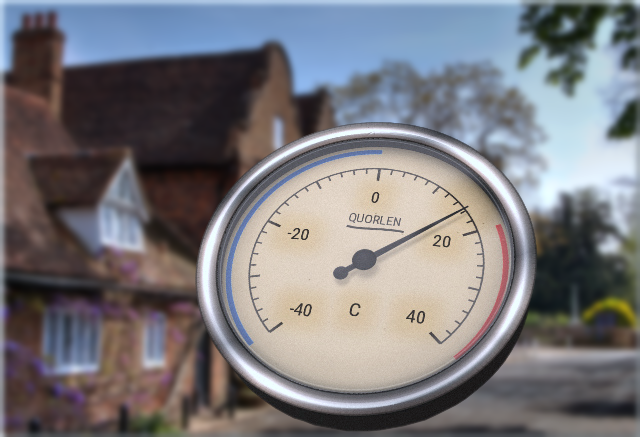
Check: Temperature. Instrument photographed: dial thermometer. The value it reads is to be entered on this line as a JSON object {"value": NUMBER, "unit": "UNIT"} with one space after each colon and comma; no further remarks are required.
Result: {"value": 16, "unit": "°C"}
